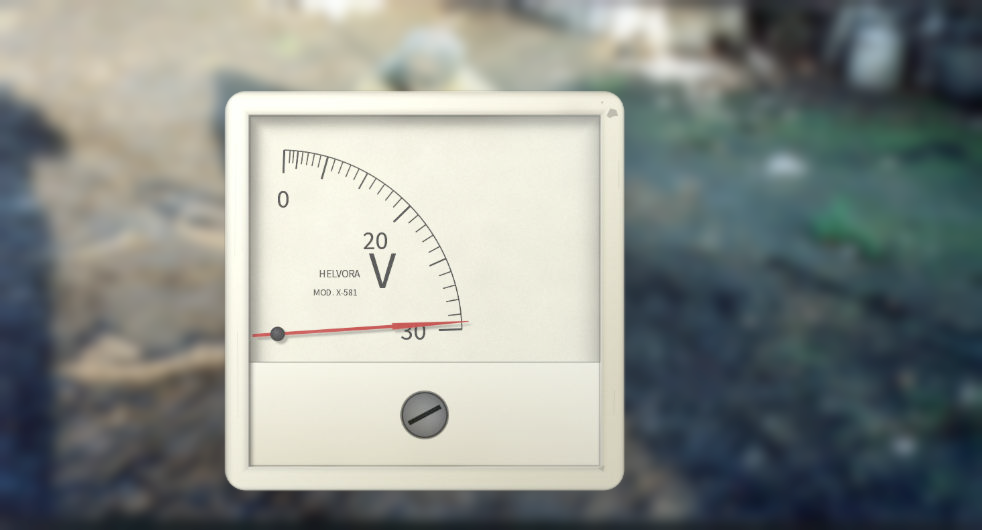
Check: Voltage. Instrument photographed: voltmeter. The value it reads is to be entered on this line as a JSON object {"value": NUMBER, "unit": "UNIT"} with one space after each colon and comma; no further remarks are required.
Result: {"value": 29.5, "unit": "V"}
